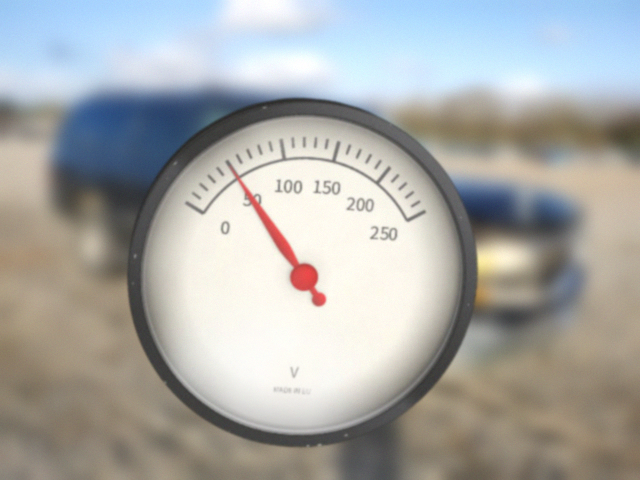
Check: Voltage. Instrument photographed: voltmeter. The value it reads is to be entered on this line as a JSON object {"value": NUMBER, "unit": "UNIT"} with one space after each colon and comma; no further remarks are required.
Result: {"value": 50, "unit": "V"}
